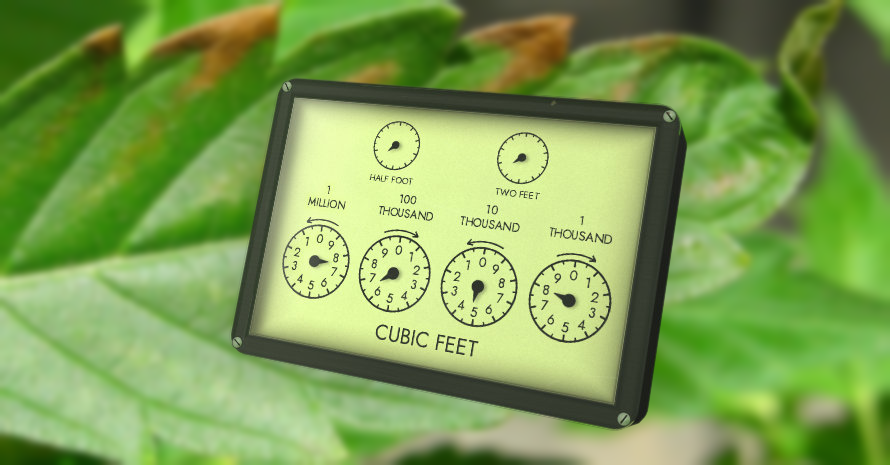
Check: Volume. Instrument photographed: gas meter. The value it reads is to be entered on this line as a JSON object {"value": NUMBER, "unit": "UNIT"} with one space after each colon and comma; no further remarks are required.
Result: {"value": 764800, "unit": "ft³"}
